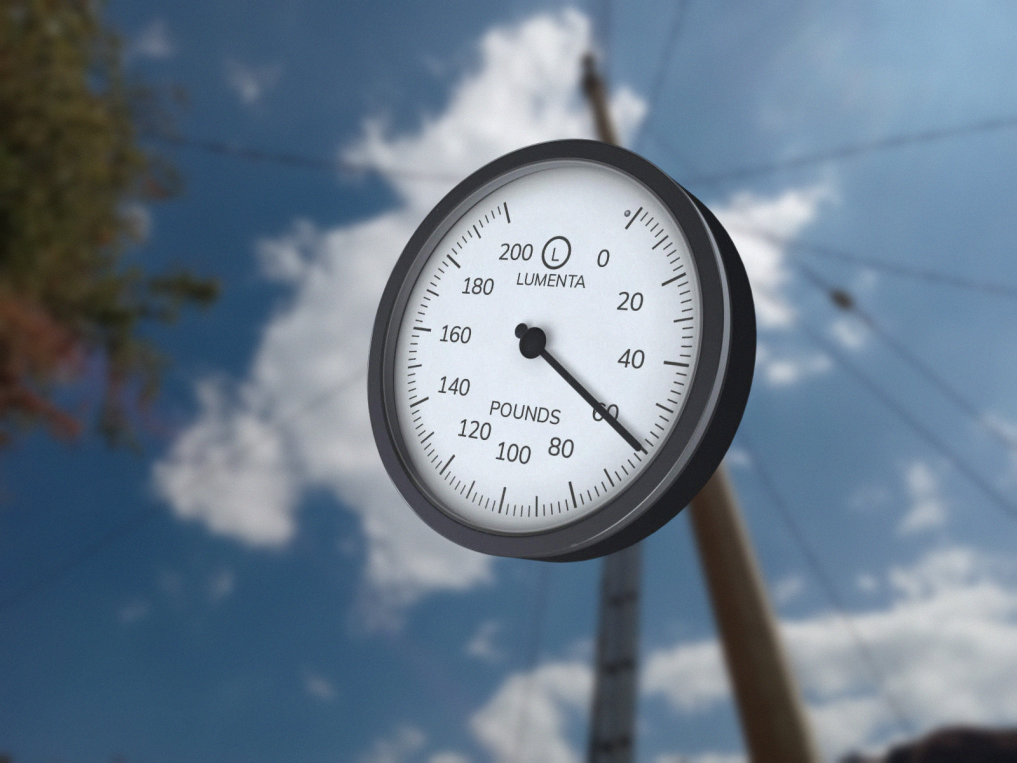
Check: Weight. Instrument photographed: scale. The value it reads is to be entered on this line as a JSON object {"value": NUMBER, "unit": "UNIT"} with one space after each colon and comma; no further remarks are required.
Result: {"value": 60, "unit": "lb"}
